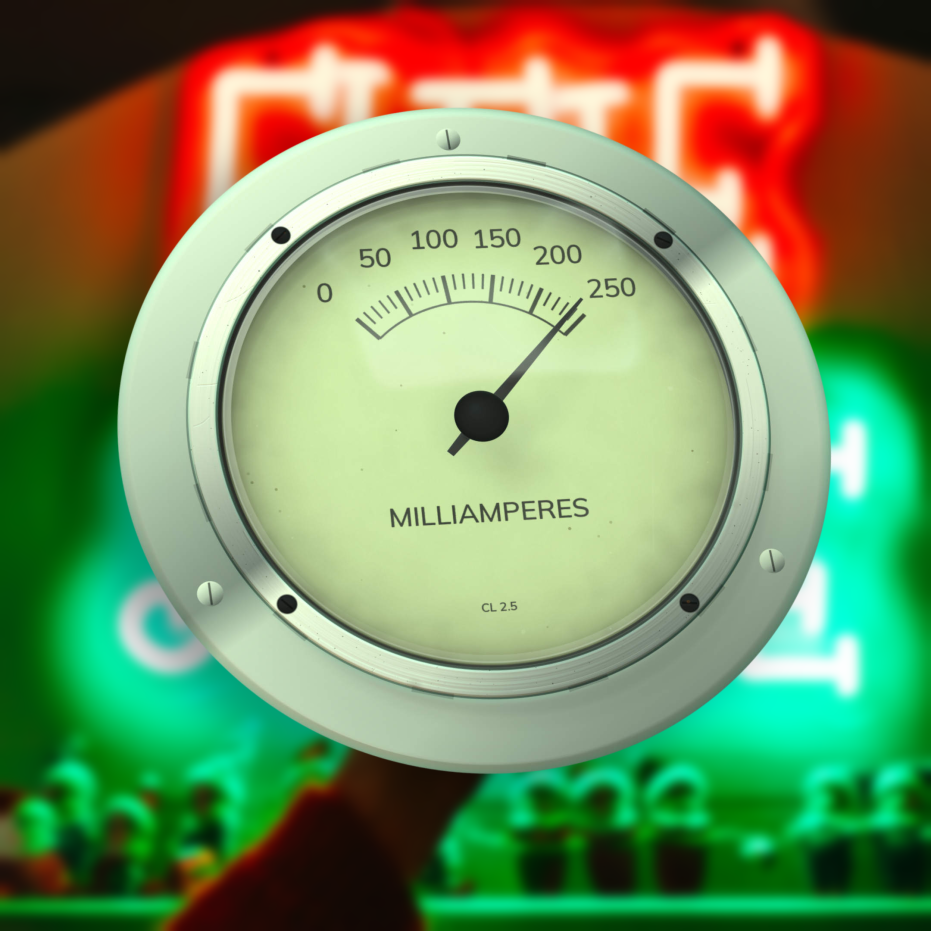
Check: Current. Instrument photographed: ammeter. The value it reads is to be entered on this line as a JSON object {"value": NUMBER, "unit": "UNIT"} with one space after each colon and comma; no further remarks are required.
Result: {"value": 240, "unit": "mA"}
